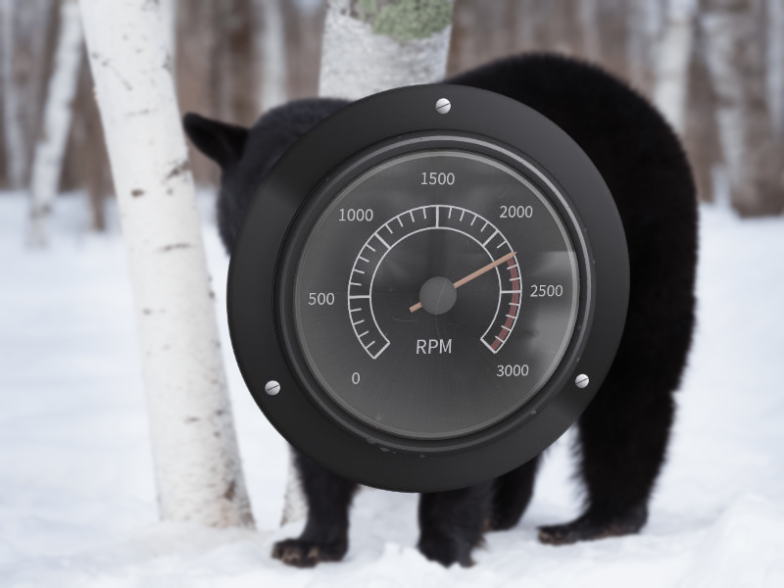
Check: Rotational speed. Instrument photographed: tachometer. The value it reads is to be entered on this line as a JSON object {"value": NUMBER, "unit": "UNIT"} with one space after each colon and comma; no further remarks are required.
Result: {"value": 2200, "unit": "rpm"}
